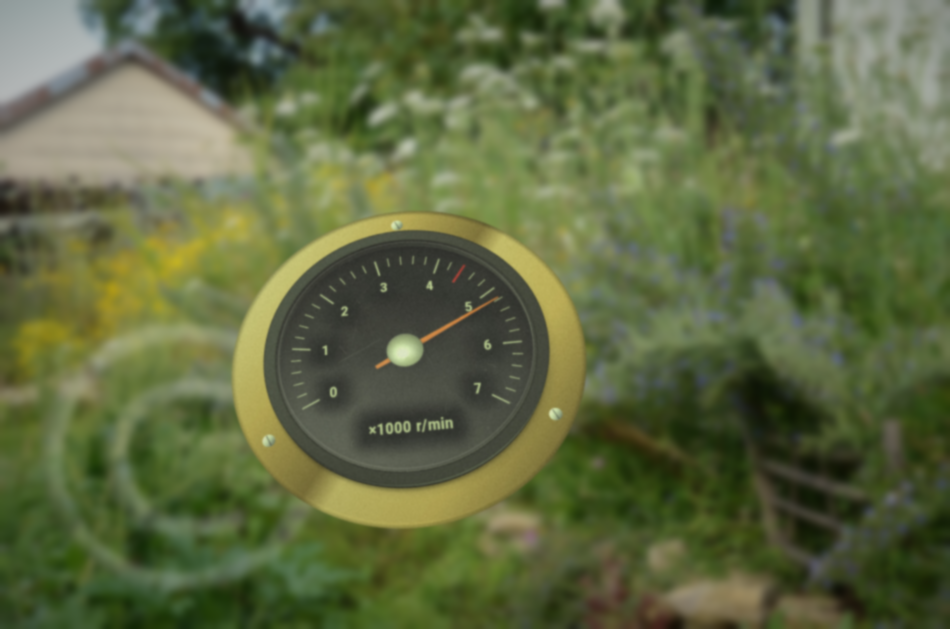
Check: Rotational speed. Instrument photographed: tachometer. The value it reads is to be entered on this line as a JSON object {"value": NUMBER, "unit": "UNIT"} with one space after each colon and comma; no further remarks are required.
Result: {"value": 5200, "unit": "rpm"}
